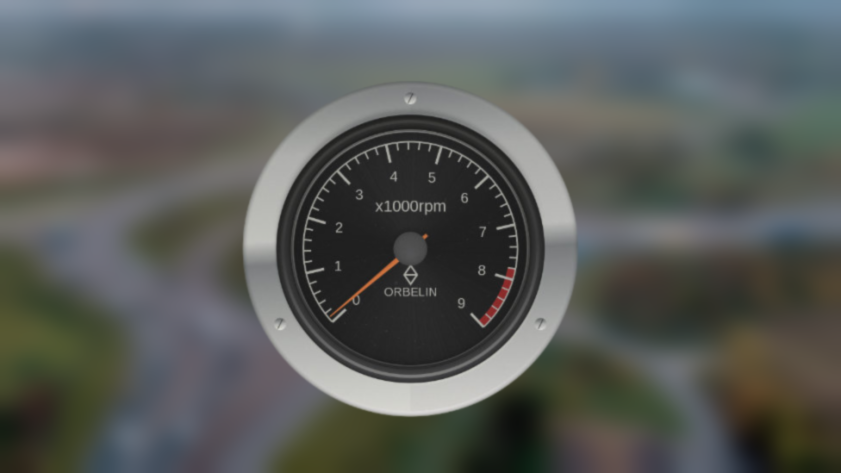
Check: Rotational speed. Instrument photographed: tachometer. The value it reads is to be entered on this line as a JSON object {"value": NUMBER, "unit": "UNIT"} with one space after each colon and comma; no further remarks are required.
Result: {"value": 100, "unit": "rpm"}
